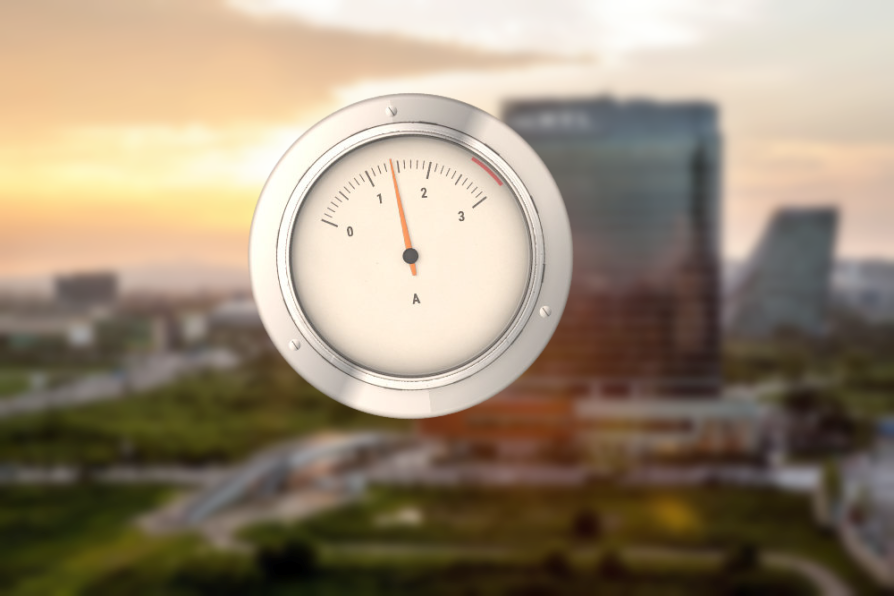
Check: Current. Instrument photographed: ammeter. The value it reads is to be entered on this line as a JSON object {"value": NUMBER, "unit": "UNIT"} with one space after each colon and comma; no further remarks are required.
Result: {"value": 1.4, "unit": "A"}
